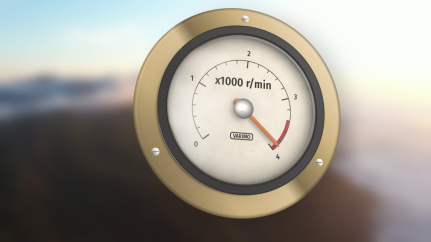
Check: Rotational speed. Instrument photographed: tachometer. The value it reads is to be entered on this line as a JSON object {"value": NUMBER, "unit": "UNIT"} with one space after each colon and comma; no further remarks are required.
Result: {"value": 3900, "unit": "rpm"}
